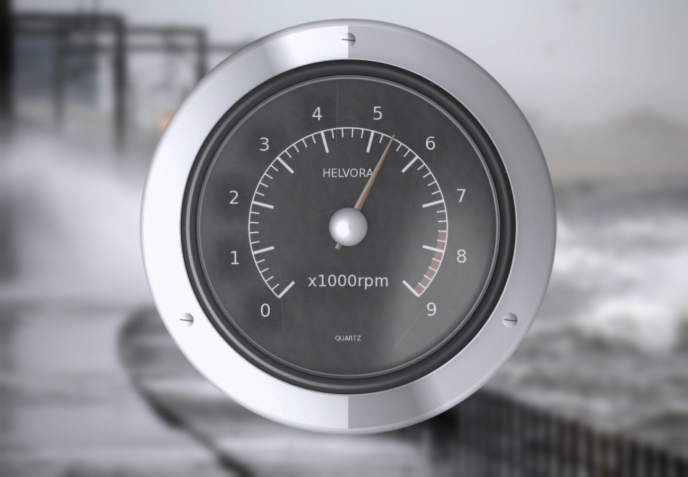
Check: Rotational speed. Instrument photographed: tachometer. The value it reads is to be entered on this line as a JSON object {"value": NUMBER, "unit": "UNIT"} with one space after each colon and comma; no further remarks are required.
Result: {"value": 5400, "unit": "rpm"}
